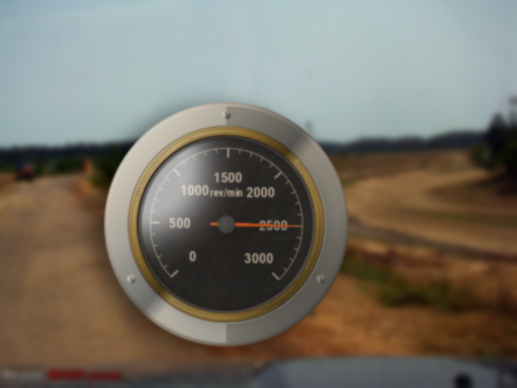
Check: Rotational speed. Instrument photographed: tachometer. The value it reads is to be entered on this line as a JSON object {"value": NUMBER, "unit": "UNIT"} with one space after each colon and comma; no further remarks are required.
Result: {"value": 2500, "unit": "rpm"}
